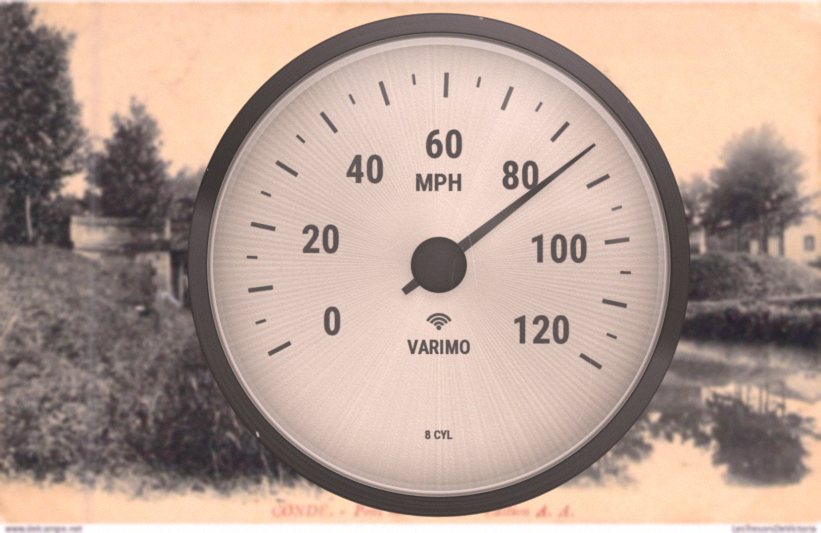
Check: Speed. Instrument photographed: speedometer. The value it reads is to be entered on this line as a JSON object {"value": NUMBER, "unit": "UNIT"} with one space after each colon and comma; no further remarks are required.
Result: {"value": 85, "unit": "mph"}
